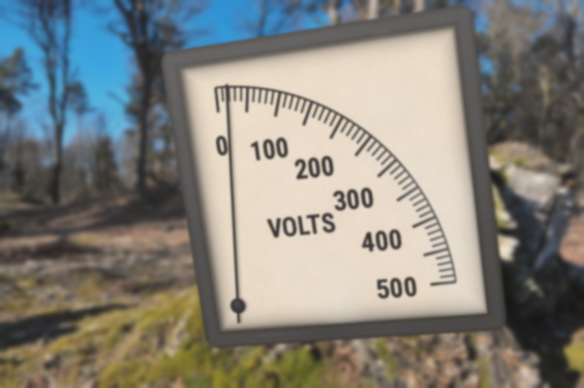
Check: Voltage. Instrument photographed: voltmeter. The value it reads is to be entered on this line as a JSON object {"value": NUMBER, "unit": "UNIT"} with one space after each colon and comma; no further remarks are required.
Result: {"value": 20, "unit": "V"}
